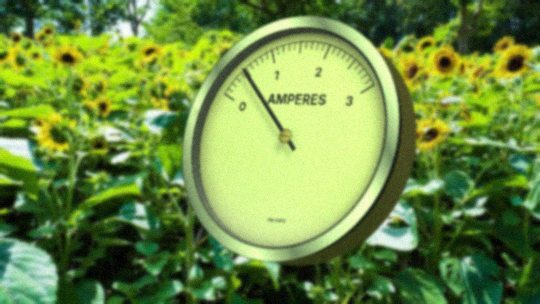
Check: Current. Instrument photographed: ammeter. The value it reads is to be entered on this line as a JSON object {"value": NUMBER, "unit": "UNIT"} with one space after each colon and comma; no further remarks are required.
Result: {"value": 0.5, "unit": "A"}
